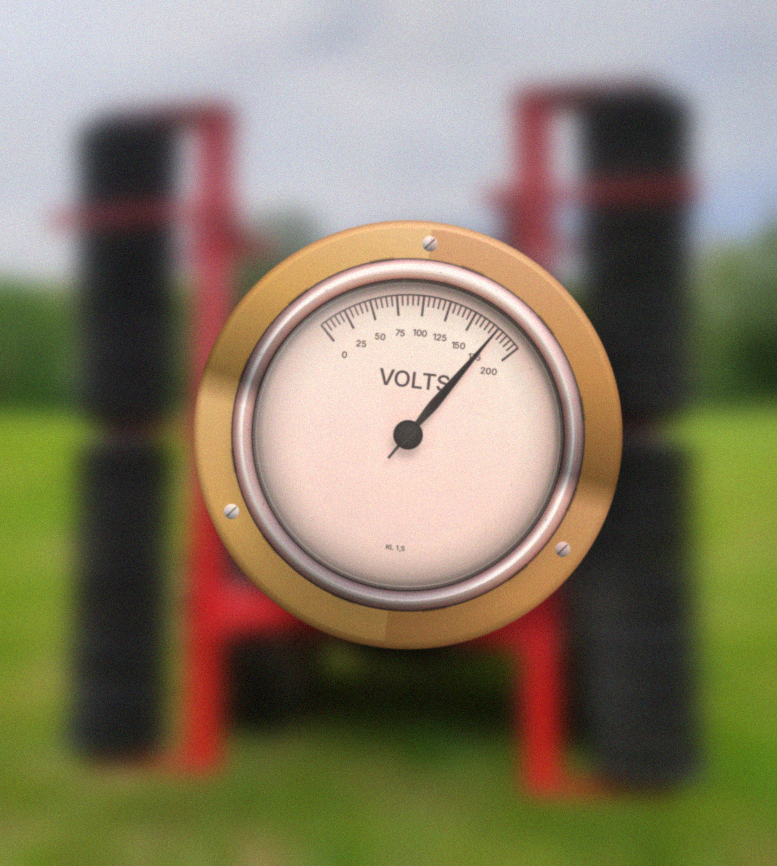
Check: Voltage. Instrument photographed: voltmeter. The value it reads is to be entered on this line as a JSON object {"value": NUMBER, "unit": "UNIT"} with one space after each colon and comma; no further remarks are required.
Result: {"value": 175, "unit": "V"}
